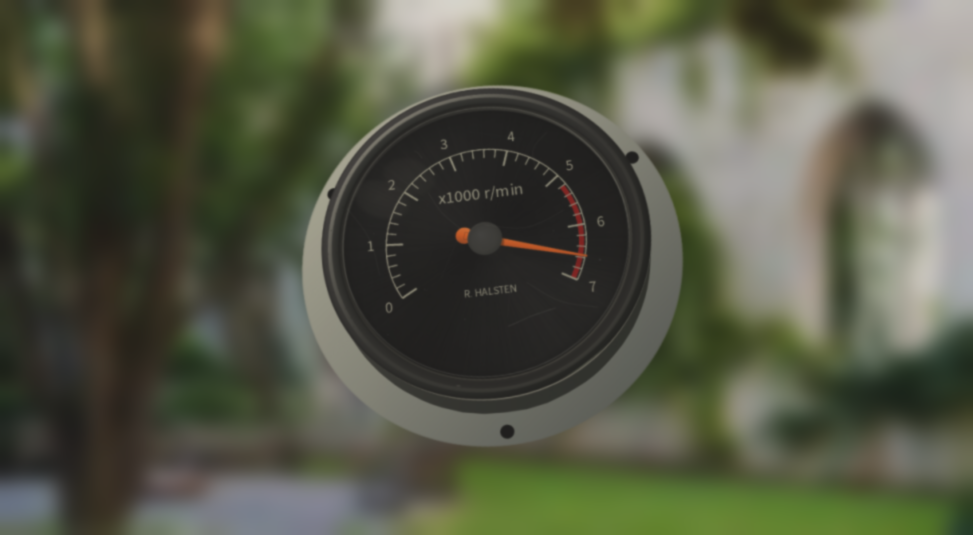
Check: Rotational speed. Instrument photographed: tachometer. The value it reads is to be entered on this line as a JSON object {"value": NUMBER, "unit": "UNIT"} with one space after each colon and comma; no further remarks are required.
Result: {"value": 6600, "unit": "rpm"}
